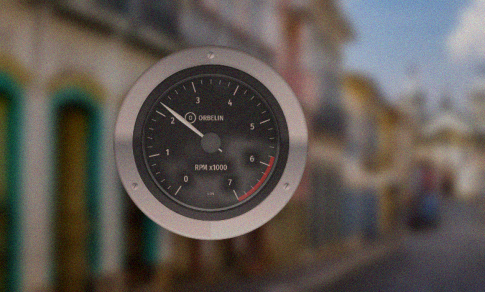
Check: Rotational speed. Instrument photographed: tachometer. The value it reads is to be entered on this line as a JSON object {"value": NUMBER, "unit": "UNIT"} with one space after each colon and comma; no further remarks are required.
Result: {"value": 2200, "unit": "rpm"}
